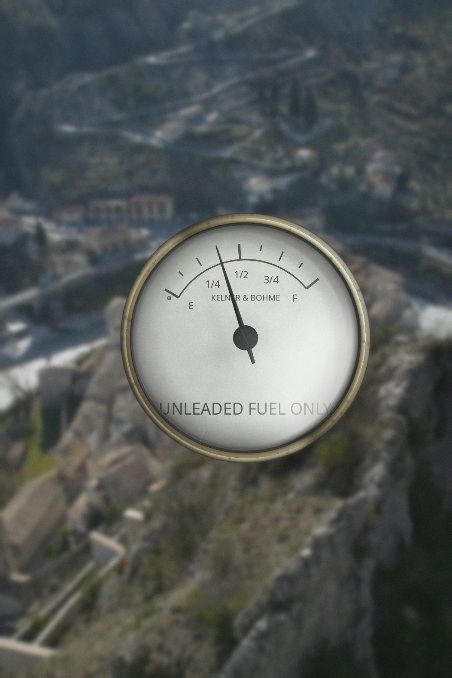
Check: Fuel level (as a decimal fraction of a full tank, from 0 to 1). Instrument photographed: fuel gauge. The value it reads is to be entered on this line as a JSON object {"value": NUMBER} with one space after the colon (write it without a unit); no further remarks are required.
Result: {"value": 0.375}
